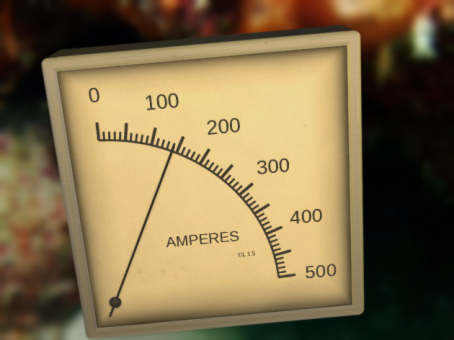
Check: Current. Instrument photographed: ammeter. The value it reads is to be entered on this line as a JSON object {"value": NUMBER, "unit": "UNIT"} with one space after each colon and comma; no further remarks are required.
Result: {"value": 140, "unit": "A"}
